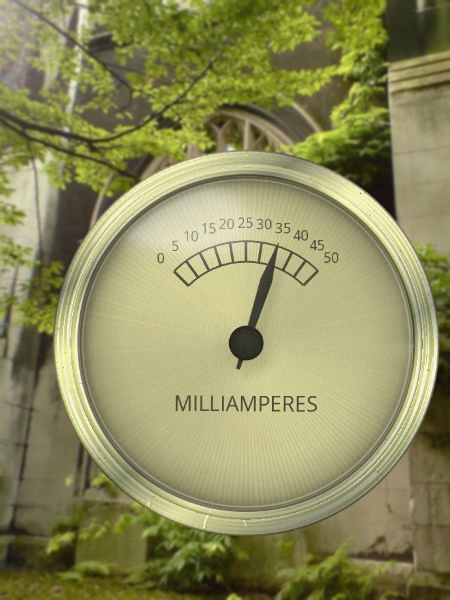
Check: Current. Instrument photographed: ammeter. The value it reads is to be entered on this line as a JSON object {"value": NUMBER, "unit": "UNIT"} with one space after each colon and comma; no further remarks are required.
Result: {"value": 35, "unit": "mA"}
